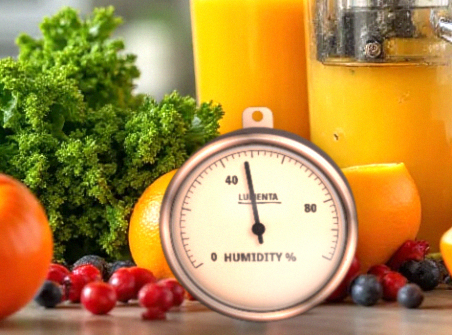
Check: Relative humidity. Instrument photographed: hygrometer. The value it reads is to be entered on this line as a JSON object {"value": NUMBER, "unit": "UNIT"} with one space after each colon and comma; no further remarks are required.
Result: {"value": 48, "unit": "%"}
